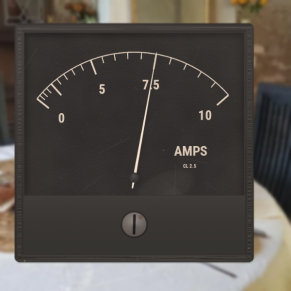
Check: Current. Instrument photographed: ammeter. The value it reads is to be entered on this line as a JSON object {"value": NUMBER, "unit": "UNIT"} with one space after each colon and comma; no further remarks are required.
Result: {"value": 7.5, "unit": "A"}
